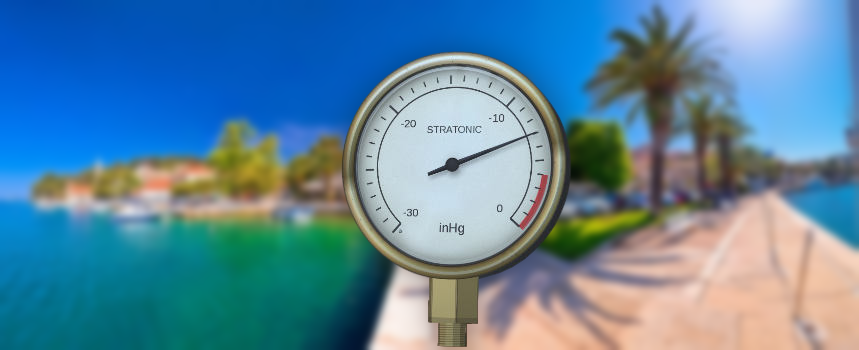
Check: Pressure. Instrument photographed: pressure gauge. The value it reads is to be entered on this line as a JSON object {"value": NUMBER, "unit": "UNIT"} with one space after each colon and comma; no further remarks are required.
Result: {"value": -7, "unit": "inHg"}
